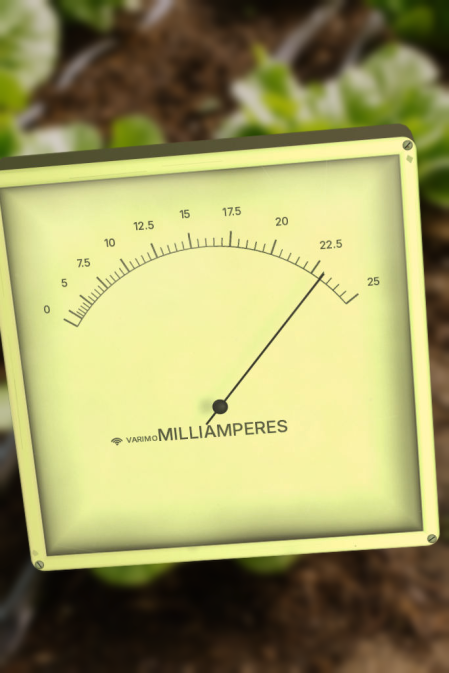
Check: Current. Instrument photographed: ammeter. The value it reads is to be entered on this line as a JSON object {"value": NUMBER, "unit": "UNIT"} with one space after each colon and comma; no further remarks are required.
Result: {"value": 23, "unit": "mA"}
